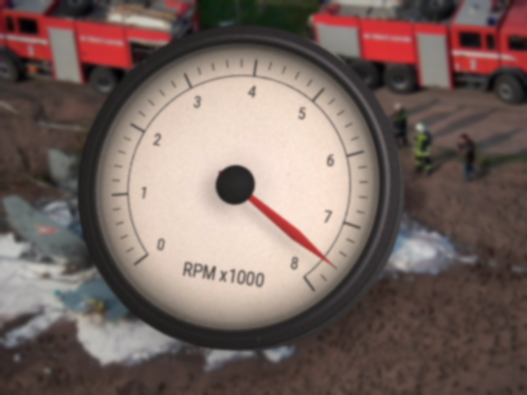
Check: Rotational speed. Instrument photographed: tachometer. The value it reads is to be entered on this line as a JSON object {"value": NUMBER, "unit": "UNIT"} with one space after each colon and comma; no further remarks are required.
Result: {"value": 7600, "unit": "rpm"}
